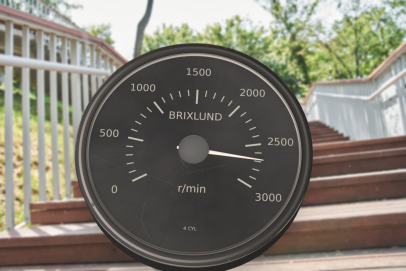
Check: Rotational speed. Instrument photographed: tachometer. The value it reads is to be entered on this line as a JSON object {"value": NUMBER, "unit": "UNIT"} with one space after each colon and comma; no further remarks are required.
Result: {"value": 2700, "unit": "rpm"}
